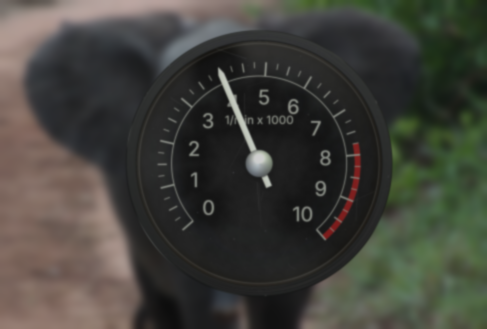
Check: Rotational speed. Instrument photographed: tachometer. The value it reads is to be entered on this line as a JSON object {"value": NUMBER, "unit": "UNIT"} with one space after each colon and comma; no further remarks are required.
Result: {"value": 4000, "unit": "rpm"}
